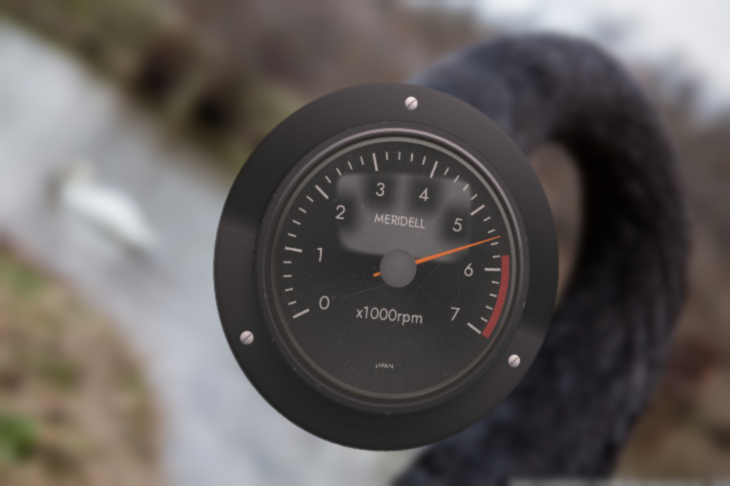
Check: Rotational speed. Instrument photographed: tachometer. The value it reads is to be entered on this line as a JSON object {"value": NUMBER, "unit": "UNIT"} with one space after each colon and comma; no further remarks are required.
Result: {"value": 5500, "unit": "rpm"}
